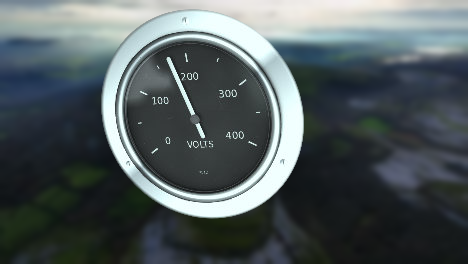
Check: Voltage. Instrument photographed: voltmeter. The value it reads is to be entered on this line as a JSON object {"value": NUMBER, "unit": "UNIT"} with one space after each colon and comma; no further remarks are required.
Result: {"value": 175, "unit": "V"}
